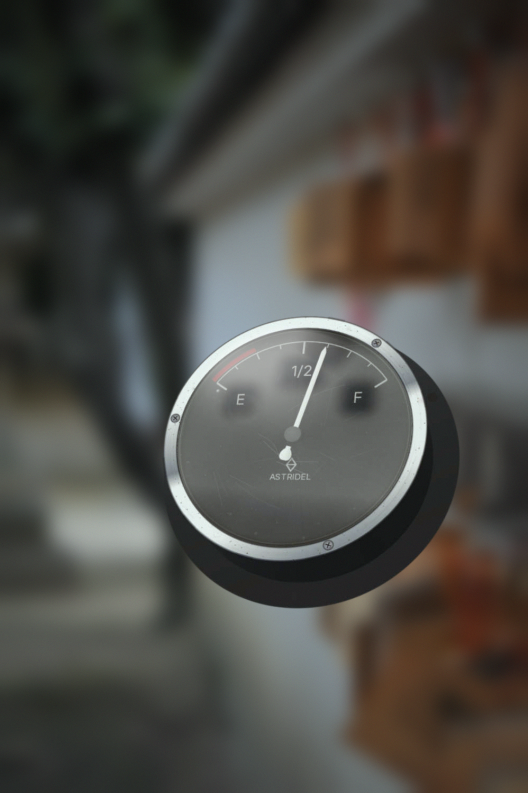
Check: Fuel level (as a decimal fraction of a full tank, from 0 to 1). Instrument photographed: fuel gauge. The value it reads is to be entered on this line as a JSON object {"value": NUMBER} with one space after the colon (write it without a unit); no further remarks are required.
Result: {"value": 0.625}
